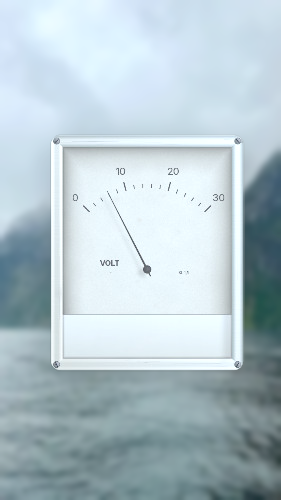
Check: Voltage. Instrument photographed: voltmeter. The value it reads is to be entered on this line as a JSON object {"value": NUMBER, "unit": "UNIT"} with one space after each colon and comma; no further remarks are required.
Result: {"value": 6, "unit": "V"}
